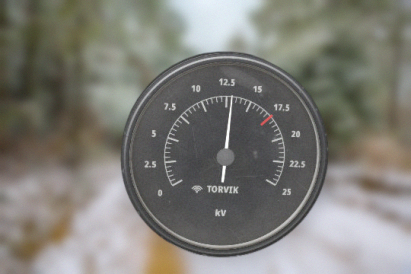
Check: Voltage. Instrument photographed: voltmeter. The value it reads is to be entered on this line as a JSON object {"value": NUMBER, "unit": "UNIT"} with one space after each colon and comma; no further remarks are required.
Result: {"value": 13, "unit": "kV"}
